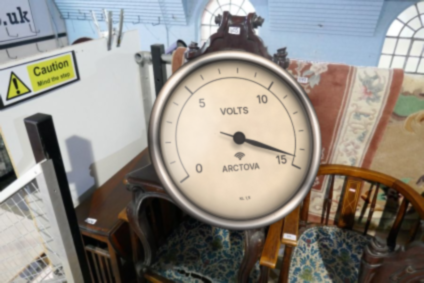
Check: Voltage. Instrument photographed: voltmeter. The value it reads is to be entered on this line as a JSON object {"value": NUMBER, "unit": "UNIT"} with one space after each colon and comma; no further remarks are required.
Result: {"value": 14.5, "unit": "V"}
